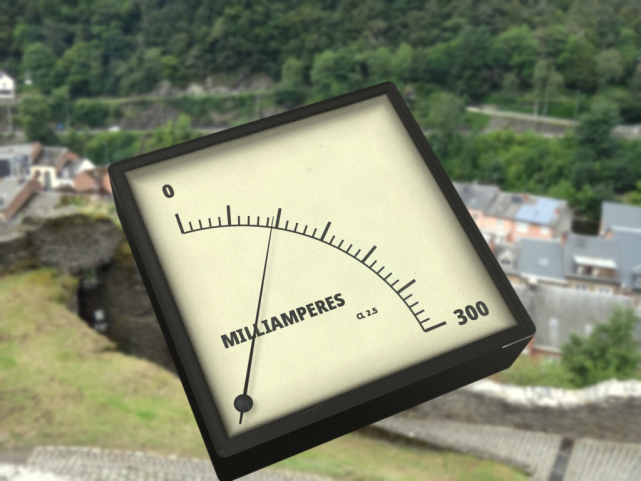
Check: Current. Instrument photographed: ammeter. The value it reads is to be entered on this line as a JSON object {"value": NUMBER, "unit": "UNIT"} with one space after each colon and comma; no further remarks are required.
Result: {"value": 95, "unit": "mA"}
